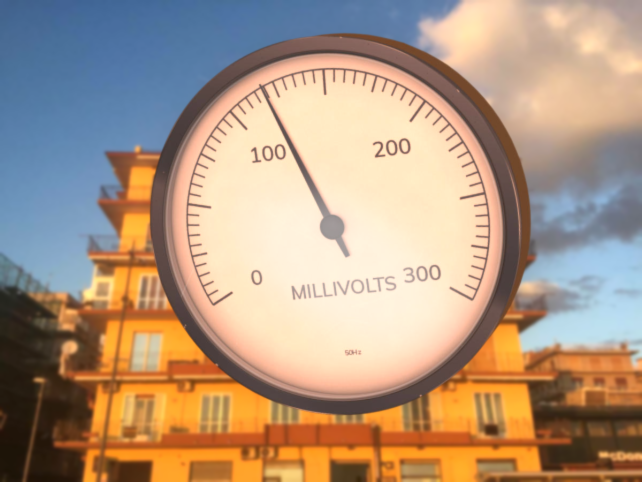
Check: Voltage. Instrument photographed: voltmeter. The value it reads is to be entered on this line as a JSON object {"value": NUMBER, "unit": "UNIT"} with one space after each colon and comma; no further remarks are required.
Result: {"value": 120, "unit": "mV"}
